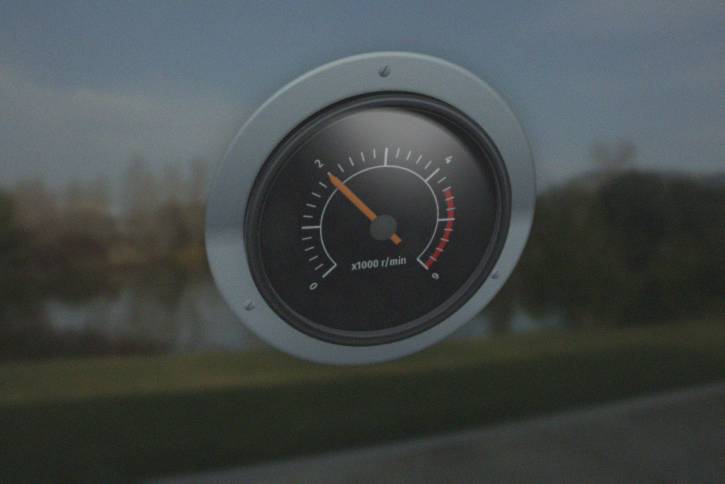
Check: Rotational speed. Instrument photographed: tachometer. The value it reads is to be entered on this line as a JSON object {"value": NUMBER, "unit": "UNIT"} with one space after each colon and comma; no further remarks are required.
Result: {"value": 2000, "unit": "rpm"}
